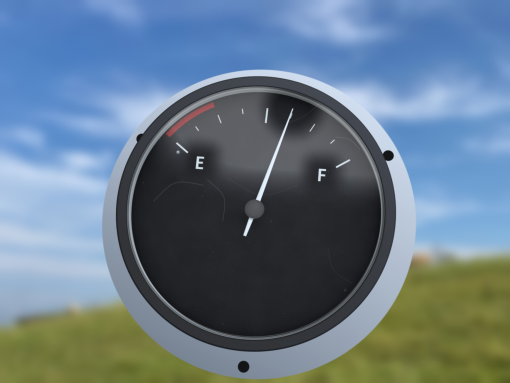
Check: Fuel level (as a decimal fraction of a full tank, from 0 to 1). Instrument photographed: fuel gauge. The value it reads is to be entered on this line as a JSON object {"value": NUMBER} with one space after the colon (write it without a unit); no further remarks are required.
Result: {"value": 0.625}
